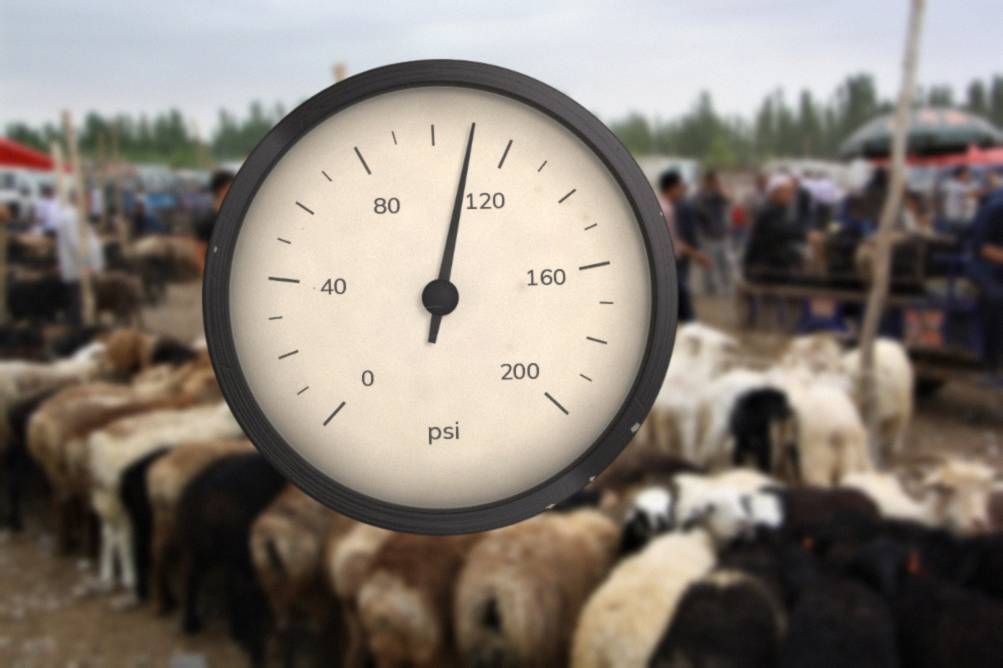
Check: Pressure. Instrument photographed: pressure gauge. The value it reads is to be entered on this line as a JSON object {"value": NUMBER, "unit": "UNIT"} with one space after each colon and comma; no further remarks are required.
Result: {"value": 110, "unit": "psi"}
